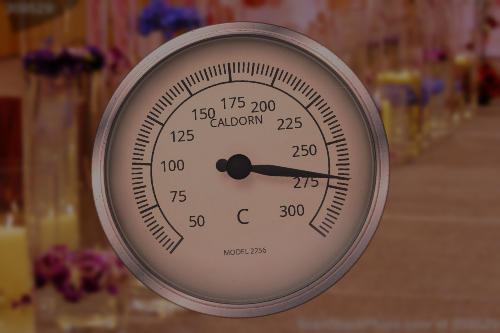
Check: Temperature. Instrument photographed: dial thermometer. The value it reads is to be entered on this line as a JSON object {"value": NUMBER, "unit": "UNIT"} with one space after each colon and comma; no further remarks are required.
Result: {"value": 270, "unit": "°C"}
